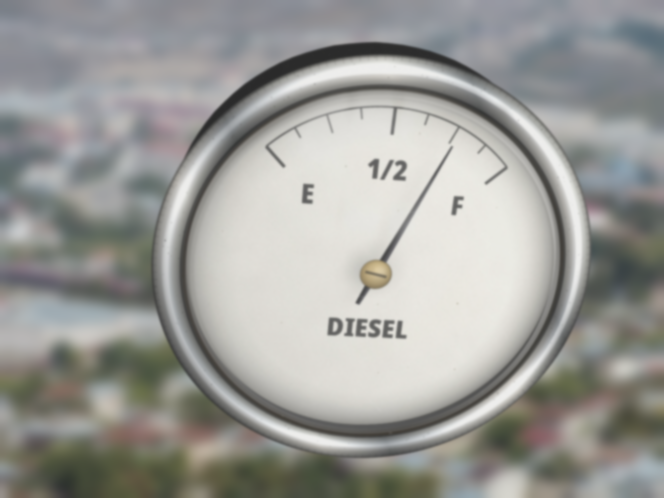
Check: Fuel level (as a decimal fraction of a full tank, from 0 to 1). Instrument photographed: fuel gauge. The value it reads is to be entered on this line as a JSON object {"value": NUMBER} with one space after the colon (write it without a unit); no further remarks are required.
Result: {"value": 0.75}
